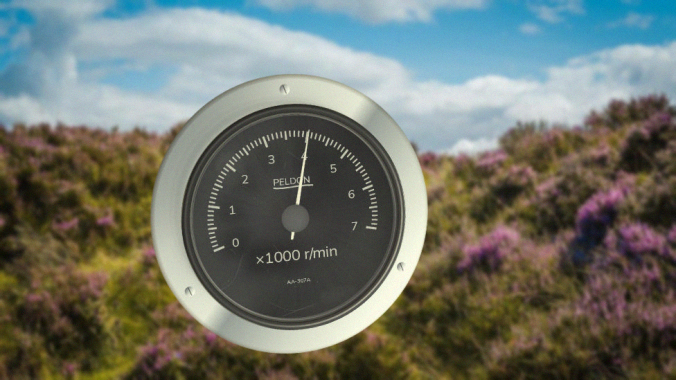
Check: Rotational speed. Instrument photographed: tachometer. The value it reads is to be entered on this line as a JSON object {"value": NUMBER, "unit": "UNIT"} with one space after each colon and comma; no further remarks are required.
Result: {"value": 4000, "unit": "rpm"}
